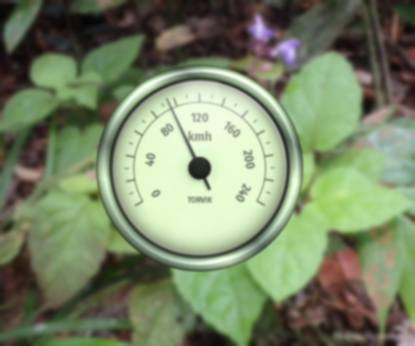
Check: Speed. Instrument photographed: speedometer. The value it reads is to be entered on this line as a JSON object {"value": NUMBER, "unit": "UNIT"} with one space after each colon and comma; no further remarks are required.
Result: {"value": 95, "unit": "km/h"}
